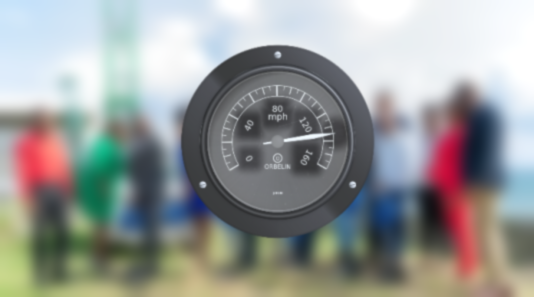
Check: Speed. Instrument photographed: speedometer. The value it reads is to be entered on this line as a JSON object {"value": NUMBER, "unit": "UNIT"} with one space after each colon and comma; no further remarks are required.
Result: {"value": 135, "unit": "mph"}
